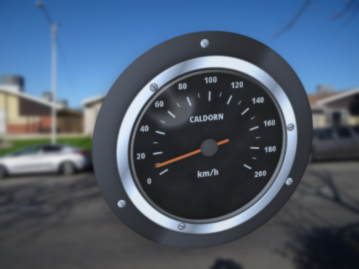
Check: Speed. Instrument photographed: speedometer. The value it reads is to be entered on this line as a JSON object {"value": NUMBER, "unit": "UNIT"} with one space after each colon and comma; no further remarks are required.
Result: {"value": 10, "unit": "km/h"}
